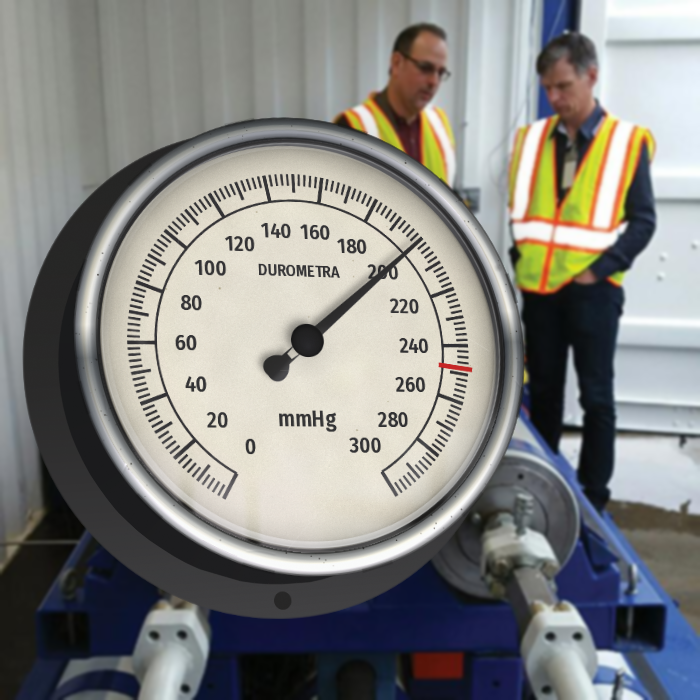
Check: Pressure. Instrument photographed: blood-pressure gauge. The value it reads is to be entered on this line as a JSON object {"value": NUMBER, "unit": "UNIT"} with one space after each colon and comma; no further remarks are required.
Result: {"value": 200, "unit": "mmHg"}
